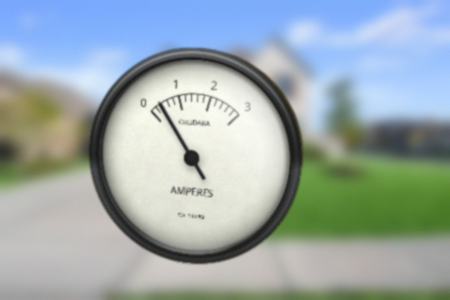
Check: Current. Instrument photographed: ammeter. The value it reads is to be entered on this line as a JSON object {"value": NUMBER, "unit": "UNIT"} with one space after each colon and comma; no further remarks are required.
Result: {"value": 0.4, "unit": "A"}
